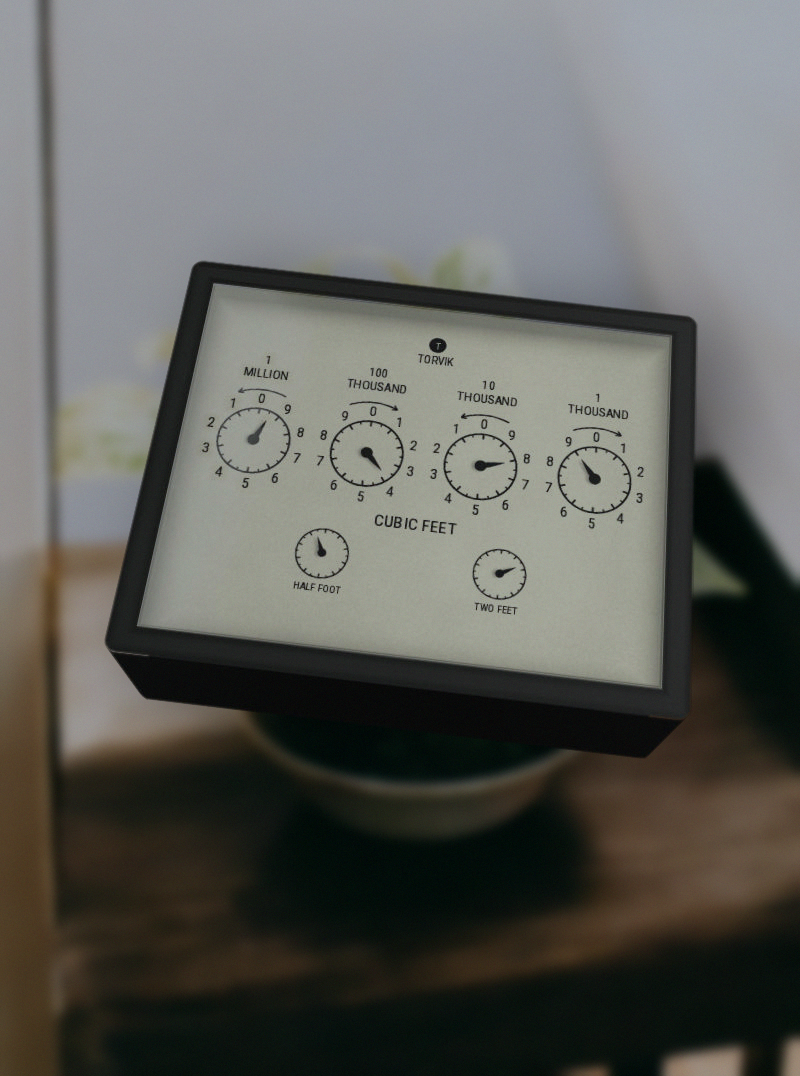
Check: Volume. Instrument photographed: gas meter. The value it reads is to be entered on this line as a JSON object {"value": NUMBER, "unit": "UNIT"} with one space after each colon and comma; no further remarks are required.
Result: {"value": 937900, "unit": "ft³"}
